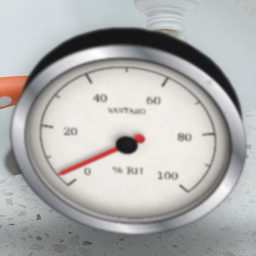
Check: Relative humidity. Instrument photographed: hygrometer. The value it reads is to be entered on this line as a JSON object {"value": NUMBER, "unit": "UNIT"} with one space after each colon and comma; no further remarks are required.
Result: {"value": 5, "unit": "%"}
